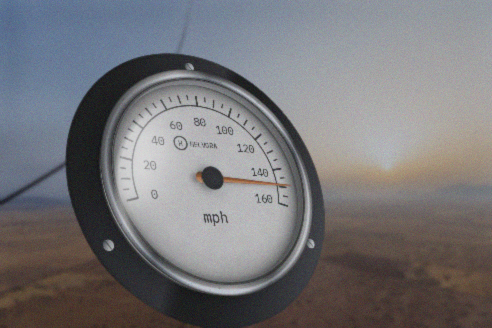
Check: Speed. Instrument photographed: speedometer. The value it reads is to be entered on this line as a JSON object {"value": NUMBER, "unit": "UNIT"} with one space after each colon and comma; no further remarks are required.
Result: {"value": 150, "unit": "mph"}
